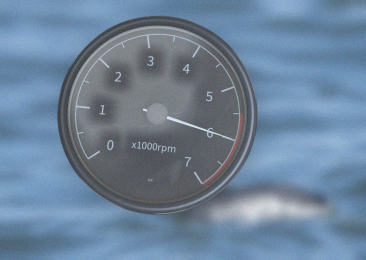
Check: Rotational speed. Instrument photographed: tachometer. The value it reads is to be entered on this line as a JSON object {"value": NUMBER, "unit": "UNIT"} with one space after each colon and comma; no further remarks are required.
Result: {"value": 6000, "unit": "rpm"}
